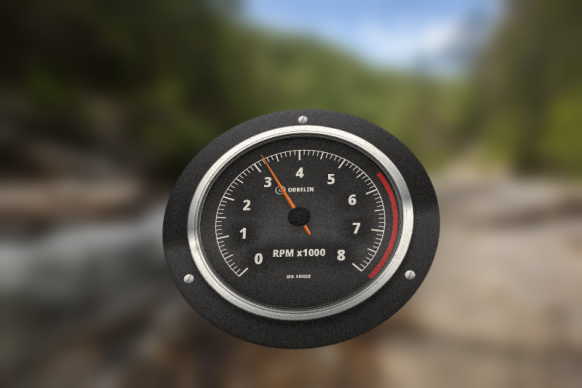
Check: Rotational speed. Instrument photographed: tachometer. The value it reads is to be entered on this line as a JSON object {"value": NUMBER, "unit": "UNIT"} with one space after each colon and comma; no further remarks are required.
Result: {"value": 3200, "unit": "rpm"}
